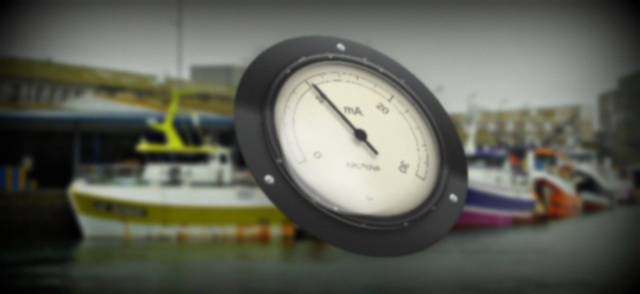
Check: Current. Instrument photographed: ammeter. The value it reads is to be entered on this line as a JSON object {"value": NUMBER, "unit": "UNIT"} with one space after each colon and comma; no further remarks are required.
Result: {"value": 10, "unit": "mA"}
